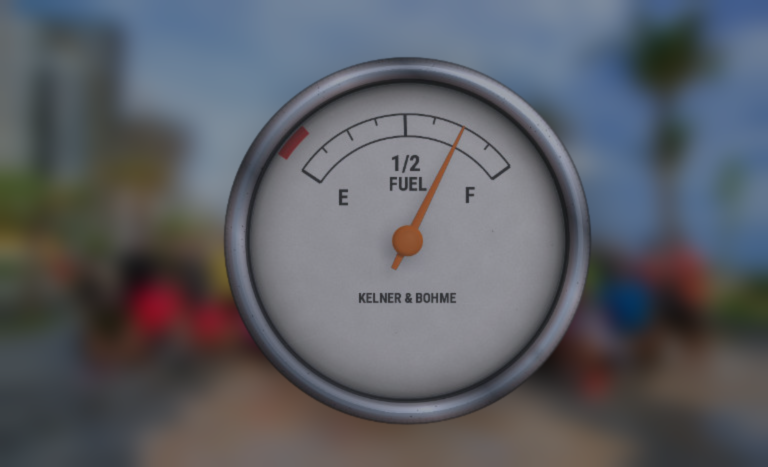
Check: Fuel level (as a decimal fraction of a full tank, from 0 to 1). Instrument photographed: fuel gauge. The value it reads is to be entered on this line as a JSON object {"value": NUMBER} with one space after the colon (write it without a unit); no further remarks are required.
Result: {"value": 0.75}
